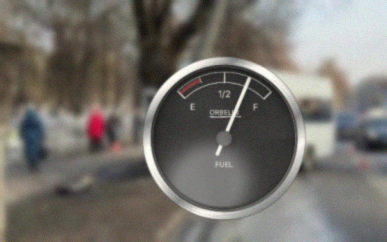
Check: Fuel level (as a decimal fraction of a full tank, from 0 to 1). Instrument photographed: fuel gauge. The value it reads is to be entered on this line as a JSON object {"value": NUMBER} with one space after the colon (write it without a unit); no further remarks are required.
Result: {"value": 0.75}
